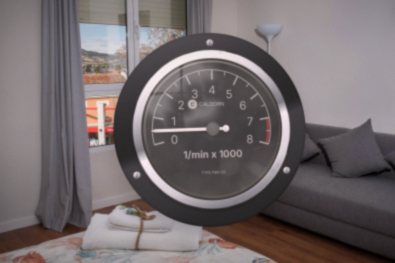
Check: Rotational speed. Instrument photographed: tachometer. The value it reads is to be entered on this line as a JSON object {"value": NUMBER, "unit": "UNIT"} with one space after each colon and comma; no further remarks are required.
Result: {"value": 500, "unit": "rpm"}
